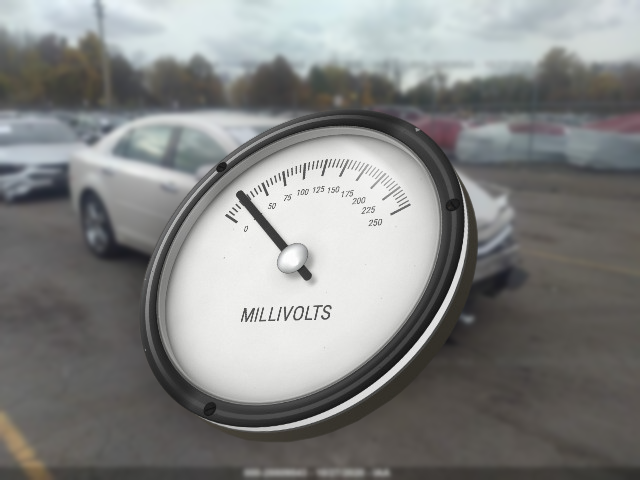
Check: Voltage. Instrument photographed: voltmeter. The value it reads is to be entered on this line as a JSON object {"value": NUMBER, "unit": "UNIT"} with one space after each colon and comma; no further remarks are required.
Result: {"value": 25, "unit": "mV"}
